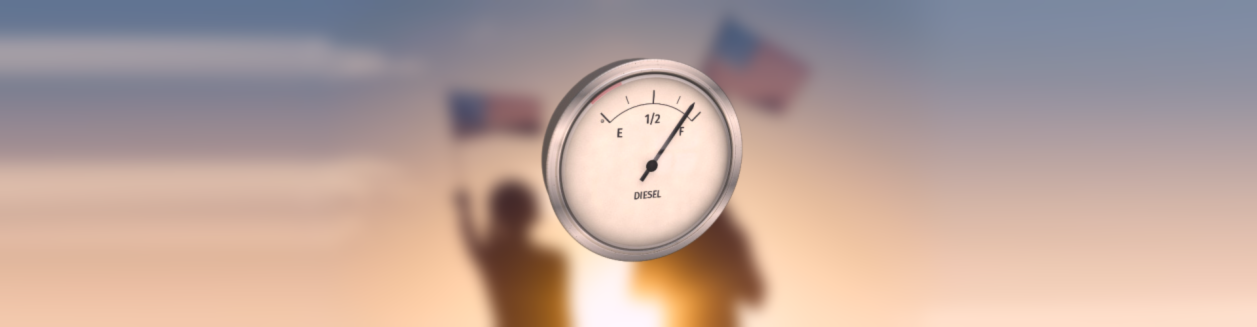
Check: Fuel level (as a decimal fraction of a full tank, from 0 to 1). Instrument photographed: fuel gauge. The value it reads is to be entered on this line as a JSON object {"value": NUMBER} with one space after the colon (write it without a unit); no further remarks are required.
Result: {"value": 0.875}
